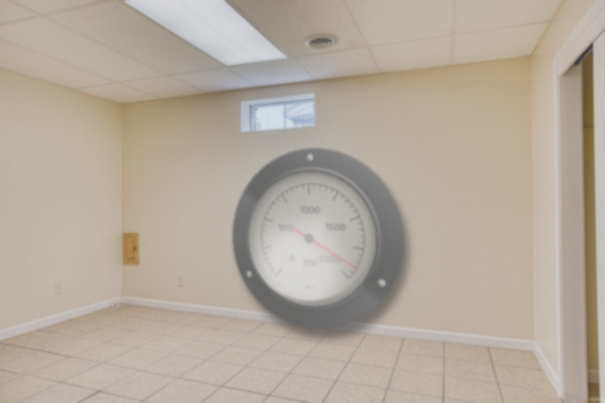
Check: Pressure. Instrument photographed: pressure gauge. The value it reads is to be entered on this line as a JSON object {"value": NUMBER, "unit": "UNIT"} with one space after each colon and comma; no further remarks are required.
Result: {"value": 1900, "unit": "psi"}
